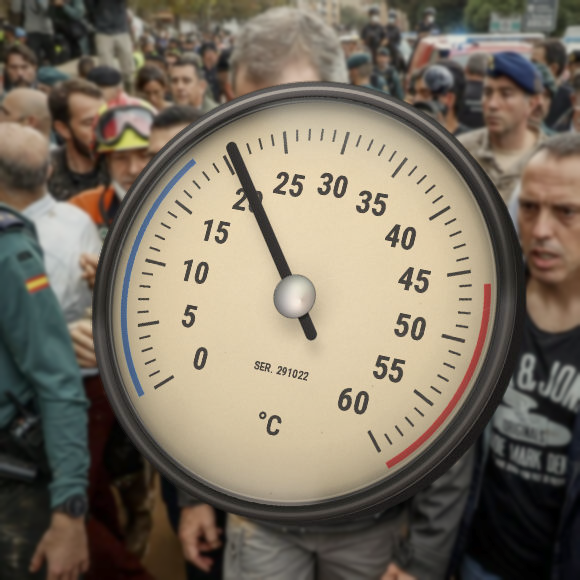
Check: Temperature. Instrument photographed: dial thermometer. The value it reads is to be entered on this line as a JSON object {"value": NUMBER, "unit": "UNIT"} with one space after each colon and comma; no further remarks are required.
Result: {"value": 21, "unit": "°C"}
